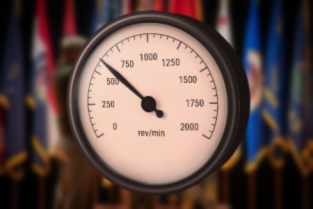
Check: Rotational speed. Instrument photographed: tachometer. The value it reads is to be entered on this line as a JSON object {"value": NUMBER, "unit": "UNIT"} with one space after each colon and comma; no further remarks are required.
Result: {"value": 600, "unit": "rpm"}
